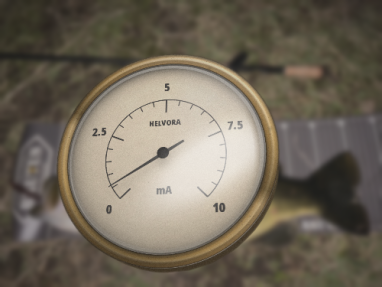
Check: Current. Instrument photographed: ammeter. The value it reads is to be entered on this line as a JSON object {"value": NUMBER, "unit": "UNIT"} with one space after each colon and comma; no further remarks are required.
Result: {"value": 0.5, "unit": "mA"}
